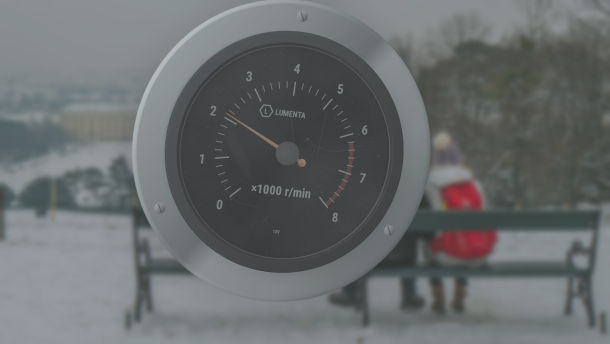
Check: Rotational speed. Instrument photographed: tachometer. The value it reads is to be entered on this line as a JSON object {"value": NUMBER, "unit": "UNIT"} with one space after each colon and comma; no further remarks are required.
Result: {"value": 2100, "unit": "rpm"}
